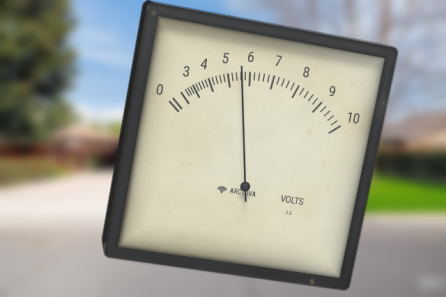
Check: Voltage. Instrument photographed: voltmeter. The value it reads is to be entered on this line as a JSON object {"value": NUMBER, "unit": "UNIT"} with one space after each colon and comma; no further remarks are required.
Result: {"value": 5.6, "unit": "V"}
